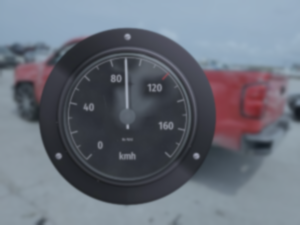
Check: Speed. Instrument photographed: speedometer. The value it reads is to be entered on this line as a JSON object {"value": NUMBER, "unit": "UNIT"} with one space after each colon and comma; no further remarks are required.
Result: {"value": 90, "unit": "km/h"}
